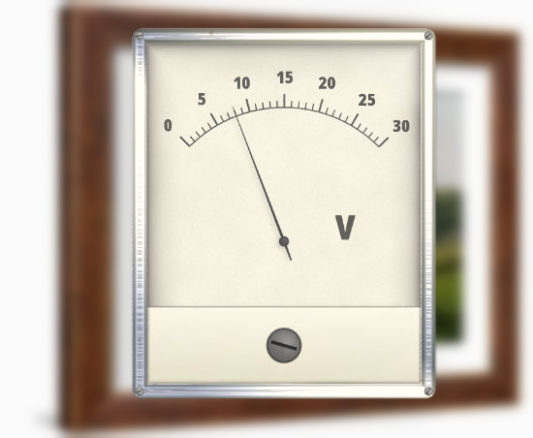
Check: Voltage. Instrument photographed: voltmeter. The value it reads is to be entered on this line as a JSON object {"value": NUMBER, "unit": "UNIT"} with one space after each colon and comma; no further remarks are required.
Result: {"value": 8, "unit": "V"}
